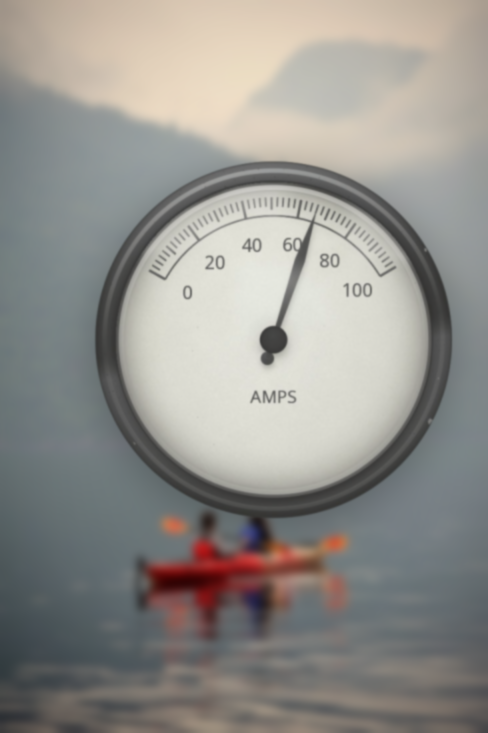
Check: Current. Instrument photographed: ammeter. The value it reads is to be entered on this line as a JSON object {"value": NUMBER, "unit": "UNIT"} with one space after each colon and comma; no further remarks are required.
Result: {"value": 66, "unit": "A"}
